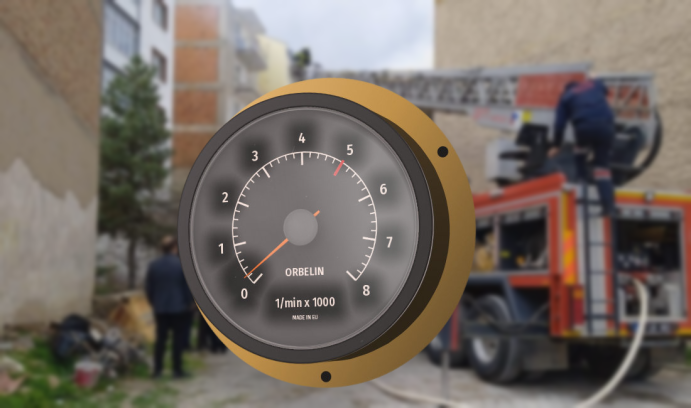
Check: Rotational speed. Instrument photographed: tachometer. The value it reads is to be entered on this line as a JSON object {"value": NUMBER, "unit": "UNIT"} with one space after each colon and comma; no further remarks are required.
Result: {"value": 200, "unit": "rpm"}
